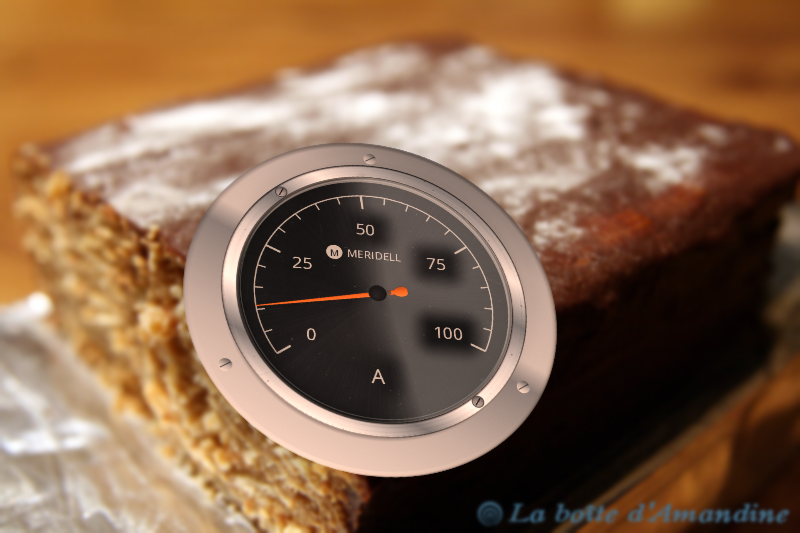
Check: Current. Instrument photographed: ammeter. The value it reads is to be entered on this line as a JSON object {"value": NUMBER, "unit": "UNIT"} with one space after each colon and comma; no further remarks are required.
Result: {"value": 10, "unit": "A"}
